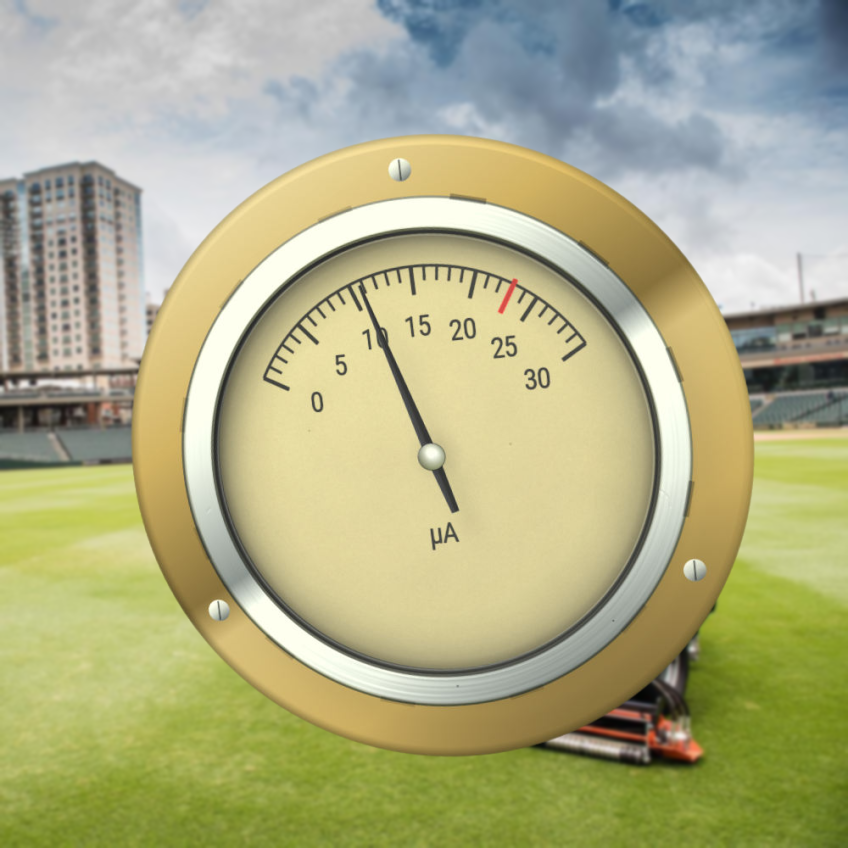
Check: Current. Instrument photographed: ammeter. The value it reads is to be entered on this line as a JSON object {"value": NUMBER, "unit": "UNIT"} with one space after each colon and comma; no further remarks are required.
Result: {"value": 11, "unit": "µA"}
